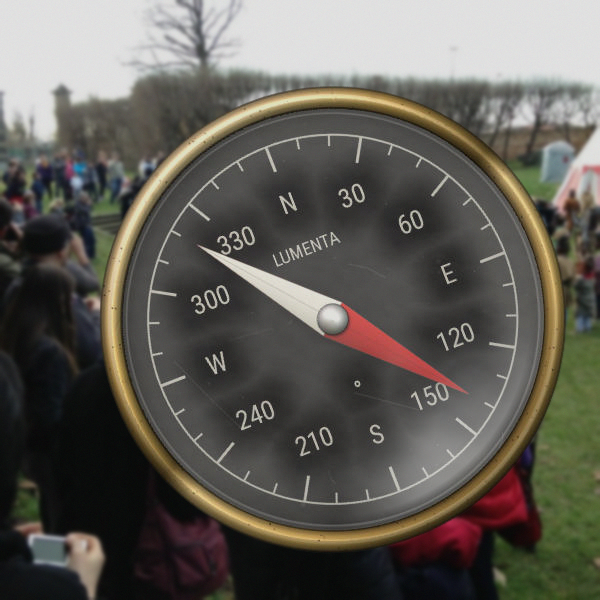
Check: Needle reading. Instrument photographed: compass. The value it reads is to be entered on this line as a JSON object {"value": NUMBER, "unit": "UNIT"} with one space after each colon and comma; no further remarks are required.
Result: {"value": 140, "unit": "°"}
